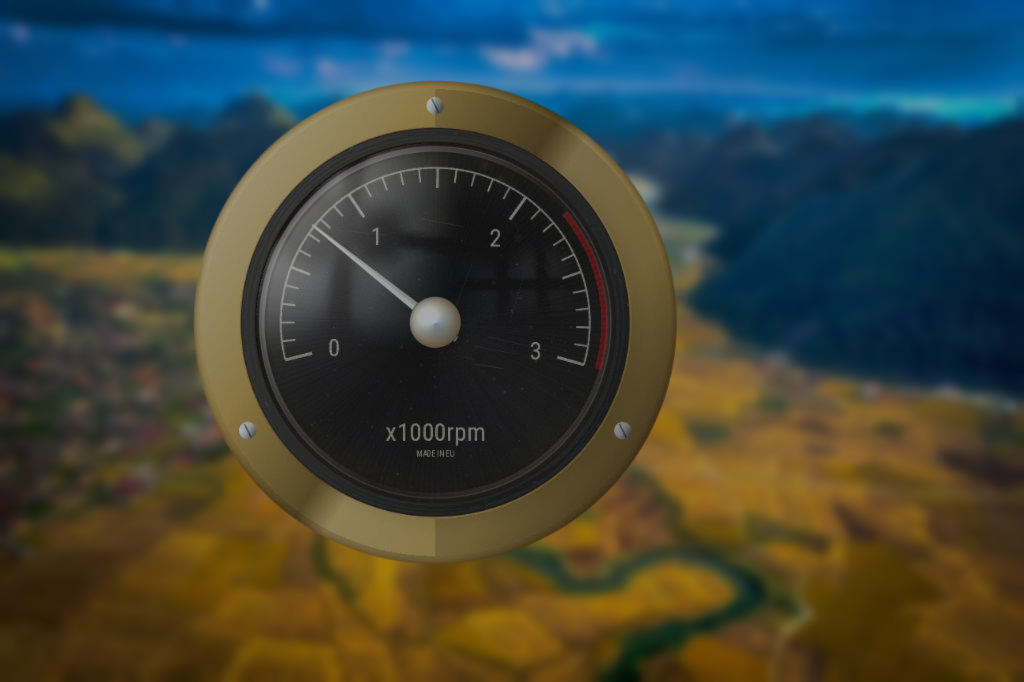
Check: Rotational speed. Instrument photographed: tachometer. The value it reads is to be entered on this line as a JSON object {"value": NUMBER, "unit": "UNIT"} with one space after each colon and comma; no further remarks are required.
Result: {"value": 750, "unit": "rpm"}
